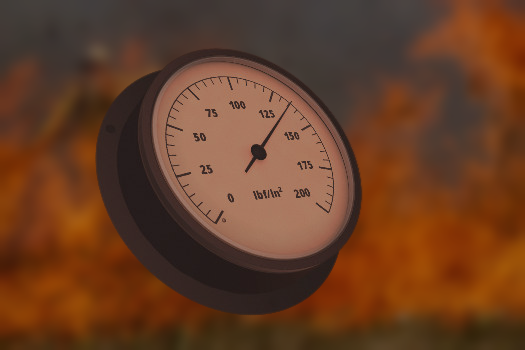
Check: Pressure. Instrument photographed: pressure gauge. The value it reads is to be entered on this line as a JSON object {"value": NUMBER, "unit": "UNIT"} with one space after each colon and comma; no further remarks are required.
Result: {"value": 135, "unit": "psi"}
